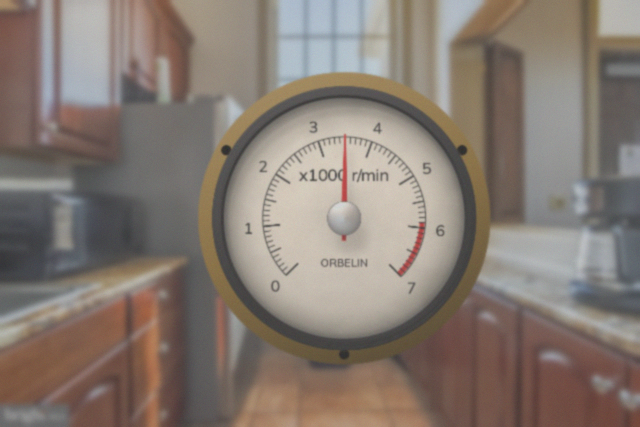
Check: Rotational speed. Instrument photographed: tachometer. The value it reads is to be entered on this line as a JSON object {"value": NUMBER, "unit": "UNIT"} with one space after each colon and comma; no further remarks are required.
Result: {"value": 3500, "unit": "rpm"}
